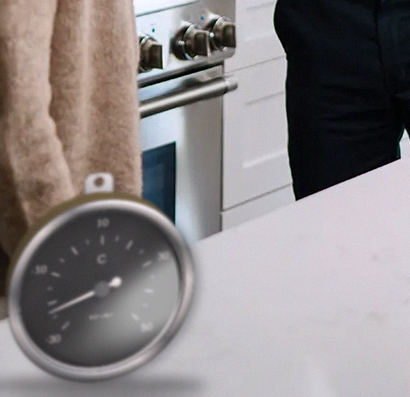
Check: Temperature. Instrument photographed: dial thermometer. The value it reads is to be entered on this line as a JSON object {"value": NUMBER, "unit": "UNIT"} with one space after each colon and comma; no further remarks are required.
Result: {"value": -22.5, "unit": "°C"}
